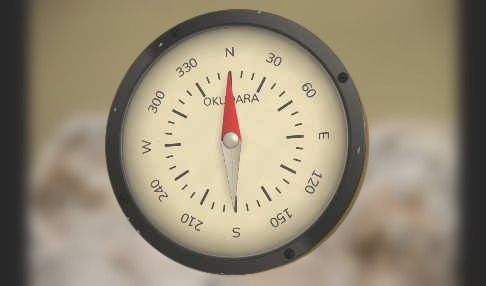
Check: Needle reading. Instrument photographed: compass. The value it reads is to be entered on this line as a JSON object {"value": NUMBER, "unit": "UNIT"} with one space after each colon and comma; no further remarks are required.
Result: {"value": 0, "unit": "°"}
